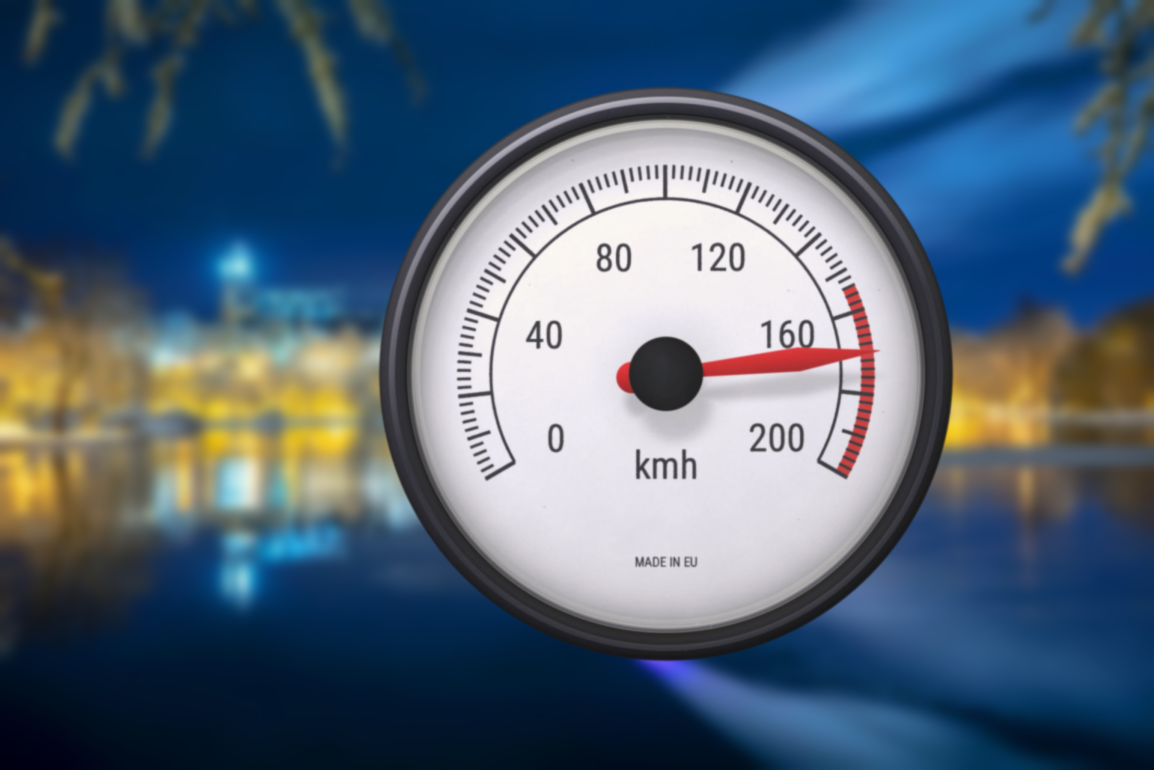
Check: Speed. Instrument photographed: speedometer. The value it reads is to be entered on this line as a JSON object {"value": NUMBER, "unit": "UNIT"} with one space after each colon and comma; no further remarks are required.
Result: {"value": 170, "unit": "km/h"}
